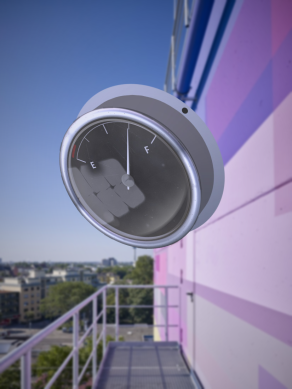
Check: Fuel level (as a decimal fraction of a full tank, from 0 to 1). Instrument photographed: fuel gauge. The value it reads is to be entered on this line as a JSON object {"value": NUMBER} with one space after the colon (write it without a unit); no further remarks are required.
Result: {"value": 0.75}
